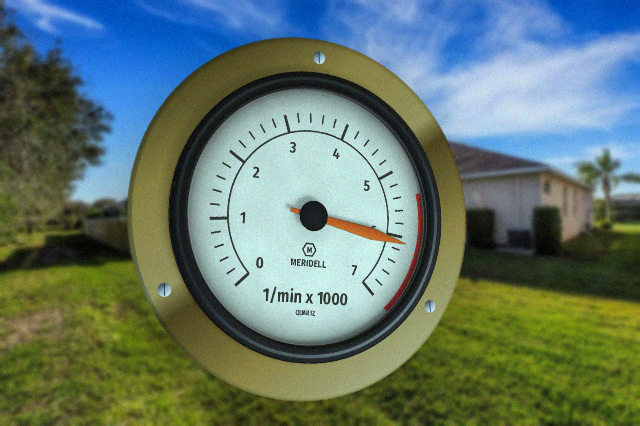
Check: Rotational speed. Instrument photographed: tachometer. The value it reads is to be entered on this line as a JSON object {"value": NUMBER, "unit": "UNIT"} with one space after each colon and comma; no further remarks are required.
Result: {"value": 6100, "unit": "rpm"}
